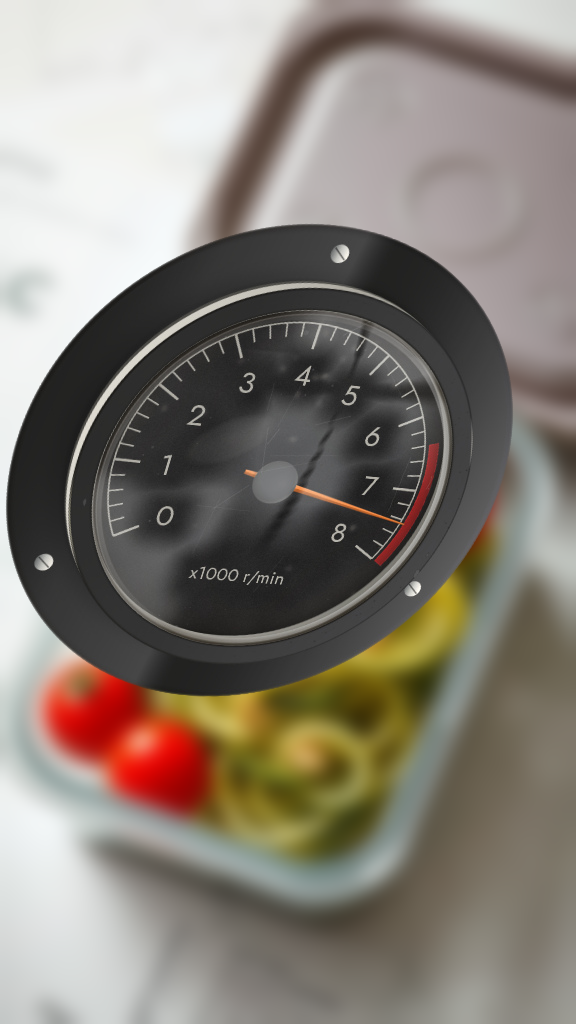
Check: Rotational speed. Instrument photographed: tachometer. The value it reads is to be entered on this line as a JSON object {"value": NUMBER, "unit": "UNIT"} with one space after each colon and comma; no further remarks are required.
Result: {"value": 7400, "unit": "rpm"}
